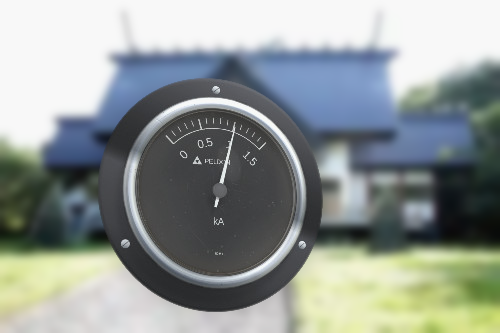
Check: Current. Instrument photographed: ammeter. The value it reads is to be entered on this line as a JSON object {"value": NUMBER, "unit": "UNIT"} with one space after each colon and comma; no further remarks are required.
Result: {"value": 1, "unit": "kA"}
